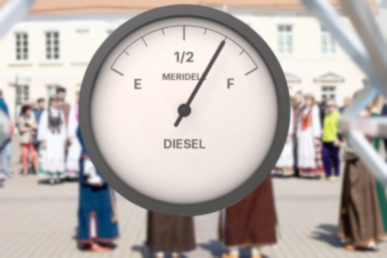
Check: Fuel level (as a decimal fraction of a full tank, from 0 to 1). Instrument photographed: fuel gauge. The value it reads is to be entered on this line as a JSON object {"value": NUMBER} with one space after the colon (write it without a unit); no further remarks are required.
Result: {"value": 0.75}
